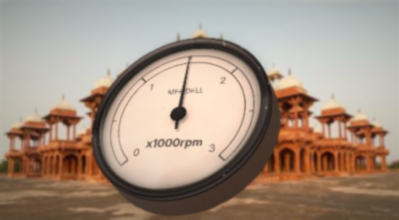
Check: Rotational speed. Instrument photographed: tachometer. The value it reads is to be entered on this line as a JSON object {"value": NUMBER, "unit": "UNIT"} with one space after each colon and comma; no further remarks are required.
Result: {"value": 1500, "unit": "rpm"}
